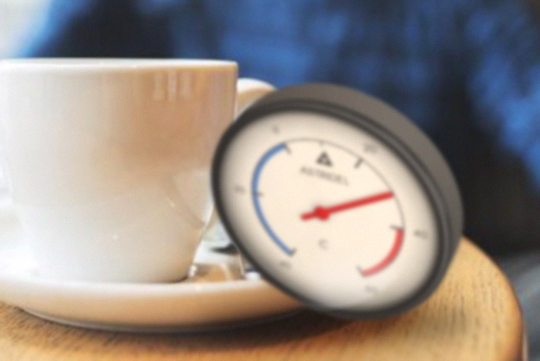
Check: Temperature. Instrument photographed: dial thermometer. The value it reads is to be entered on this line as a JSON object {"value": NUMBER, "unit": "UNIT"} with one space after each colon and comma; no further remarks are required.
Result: {"value": 30, "unit": "°C"}
